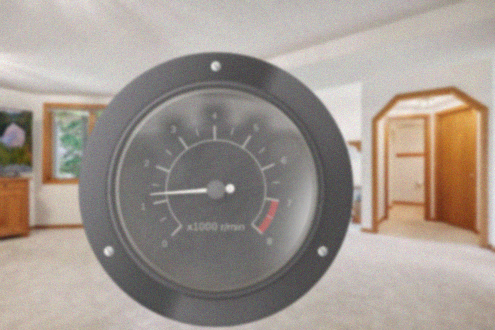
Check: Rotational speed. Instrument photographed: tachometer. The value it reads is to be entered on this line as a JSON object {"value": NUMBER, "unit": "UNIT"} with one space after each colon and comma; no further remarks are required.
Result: {"value": 1250, "unit": "rpm"}
